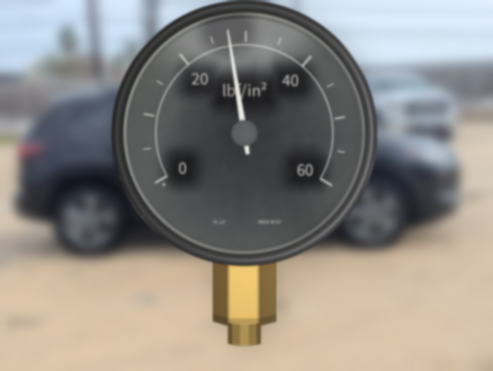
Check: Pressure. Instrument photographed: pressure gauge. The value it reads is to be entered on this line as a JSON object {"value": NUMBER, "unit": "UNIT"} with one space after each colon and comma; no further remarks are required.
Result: {"value": 27.5, "unit": "psi"}
